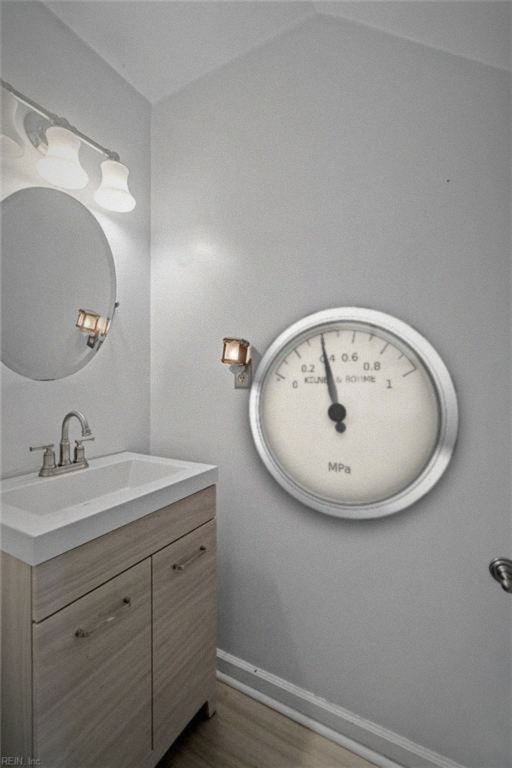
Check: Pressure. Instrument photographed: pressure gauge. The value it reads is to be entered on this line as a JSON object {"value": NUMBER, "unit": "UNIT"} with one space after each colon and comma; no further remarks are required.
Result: {"value": 0.4, "unit": "MPa"}
